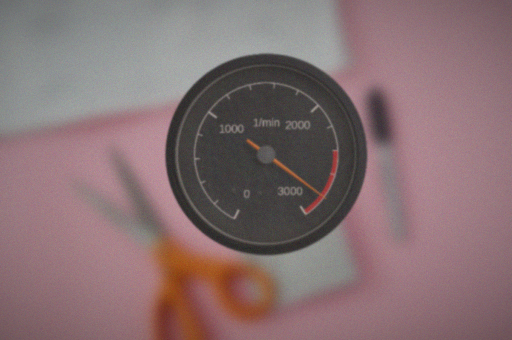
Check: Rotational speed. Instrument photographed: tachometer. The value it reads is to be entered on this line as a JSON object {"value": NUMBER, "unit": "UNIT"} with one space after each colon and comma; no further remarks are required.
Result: {"value": 2800, "unit": "rpm"}
